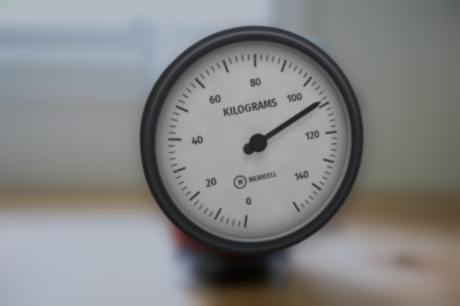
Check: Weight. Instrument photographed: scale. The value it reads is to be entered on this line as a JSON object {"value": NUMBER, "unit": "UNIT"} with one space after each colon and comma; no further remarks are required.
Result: {"value": 108, "unit": "kg"}
